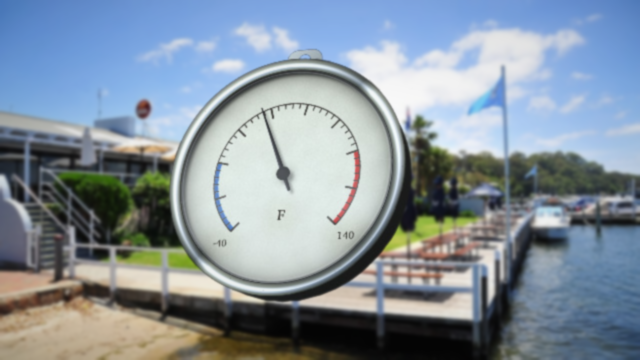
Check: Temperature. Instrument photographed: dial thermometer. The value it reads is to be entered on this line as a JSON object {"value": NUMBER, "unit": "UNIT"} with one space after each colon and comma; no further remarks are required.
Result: {"value": 36, "unit": "°F"}
